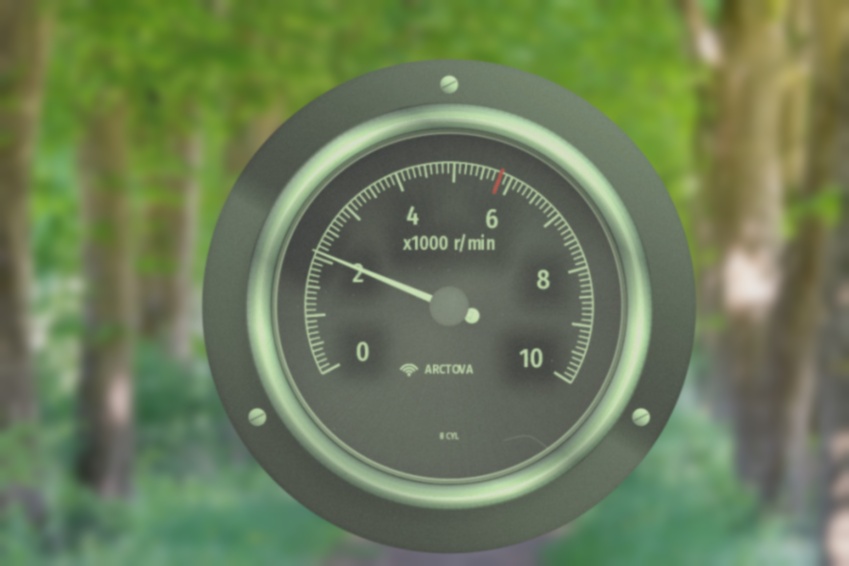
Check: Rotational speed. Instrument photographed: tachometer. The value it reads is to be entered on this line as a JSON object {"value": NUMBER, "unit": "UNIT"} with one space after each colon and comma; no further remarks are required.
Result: {"value": 2100, "unit": "rpm"}
